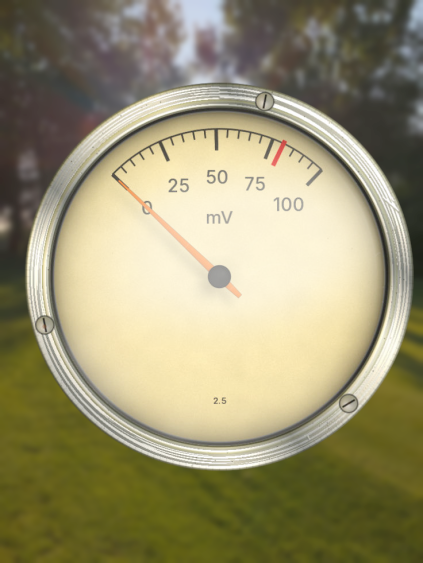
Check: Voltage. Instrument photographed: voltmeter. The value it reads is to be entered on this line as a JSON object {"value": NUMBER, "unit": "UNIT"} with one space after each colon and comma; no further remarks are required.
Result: {"value": 0, "unit": "mV"}
